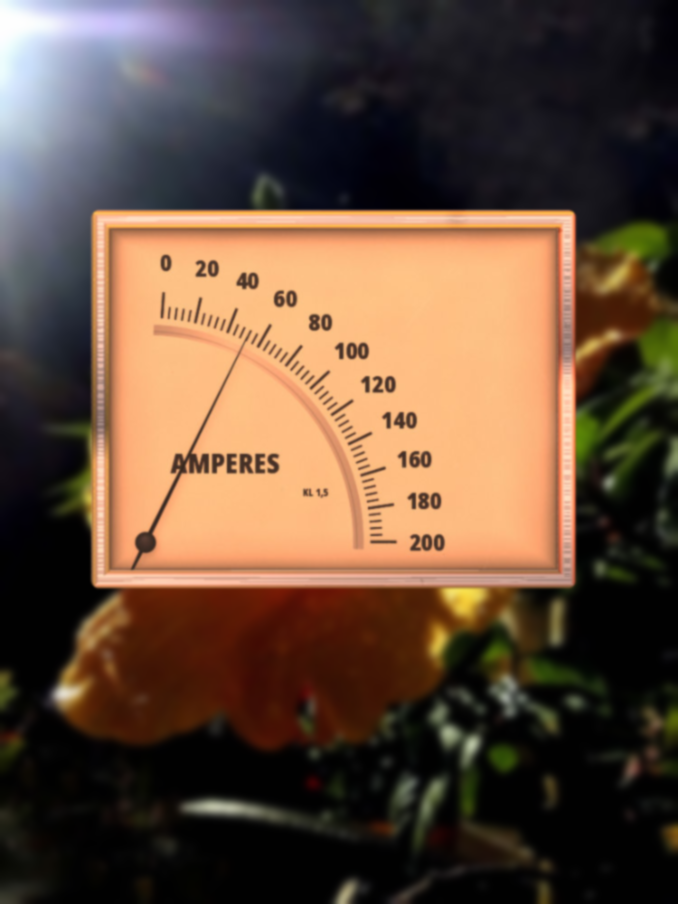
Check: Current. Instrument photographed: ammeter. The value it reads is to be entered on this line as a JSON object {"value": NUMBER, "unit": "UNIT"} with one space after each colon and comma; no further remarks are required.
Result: {"value": 52, "unit": "A"}
